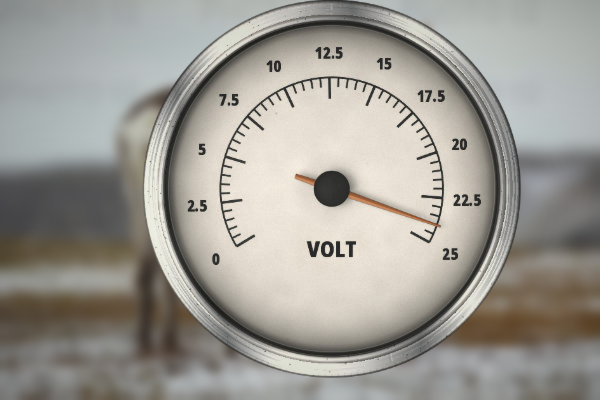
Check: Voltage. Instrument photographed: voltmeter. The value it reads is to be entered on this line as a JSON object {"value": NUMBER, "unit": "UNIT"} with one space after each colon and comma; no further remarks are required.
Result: {"value": 24, "unit": "V"}
